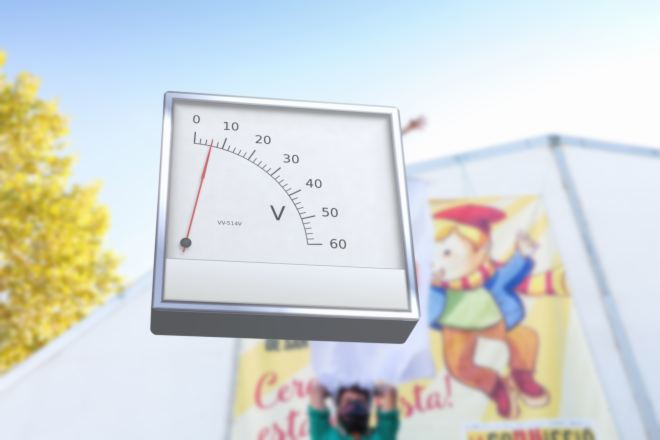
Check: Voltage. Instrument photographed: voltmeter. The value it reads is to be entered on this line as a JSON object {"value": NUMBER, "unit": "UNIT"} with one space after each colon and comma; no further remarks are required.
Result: {"value": 6, "unit": "V"}
